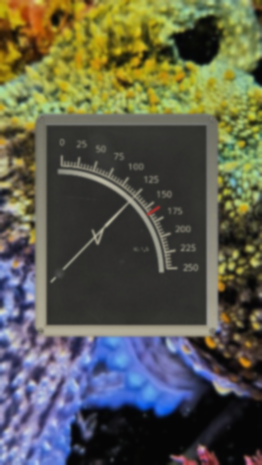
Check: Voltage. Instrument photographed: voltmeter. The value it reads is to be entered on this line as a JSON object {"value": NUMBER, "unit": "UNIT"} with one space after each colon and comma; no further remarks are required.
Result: {"value": 125, "unit": "V"}
